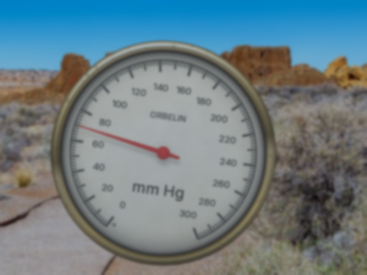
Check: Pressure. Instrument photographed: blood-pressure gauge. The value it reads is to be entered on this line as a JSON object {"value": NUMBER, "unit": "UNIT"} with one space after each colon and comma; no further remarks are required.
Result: {"value": 70, "unit": "mmHg"}
